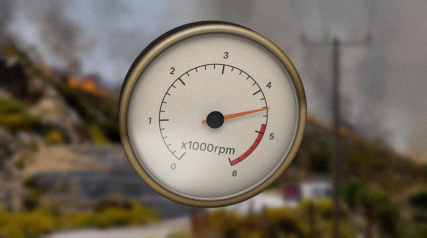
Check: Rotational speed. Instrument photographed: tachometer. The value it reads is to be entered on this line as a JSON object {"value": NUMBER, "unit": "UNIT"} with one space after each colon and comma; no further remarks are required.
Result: {"value": 4400, "unit": "rpm"}
